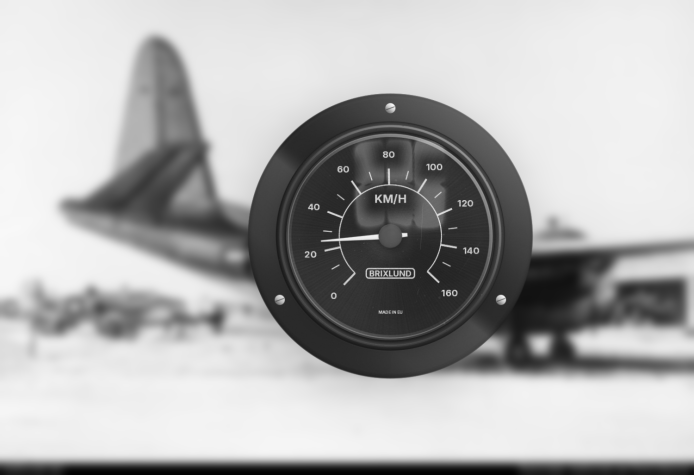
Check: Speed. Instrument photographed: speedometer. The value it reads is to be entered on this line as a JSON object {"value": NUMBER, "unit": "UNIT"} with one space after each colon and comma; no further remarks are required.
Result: {"value": 25, "unit": "km/h"}
